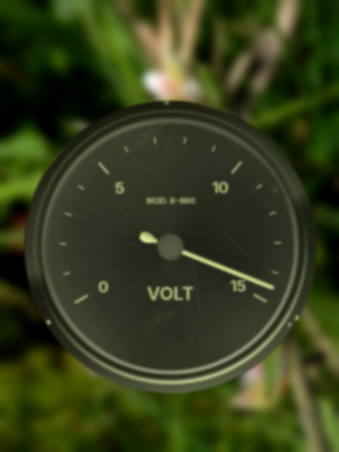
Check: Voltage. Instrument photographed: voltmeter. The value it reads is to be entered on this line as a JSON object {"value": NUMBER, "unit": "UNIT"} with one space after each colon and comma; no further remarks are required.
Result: {"value": 14.5, "unit": "V"}
